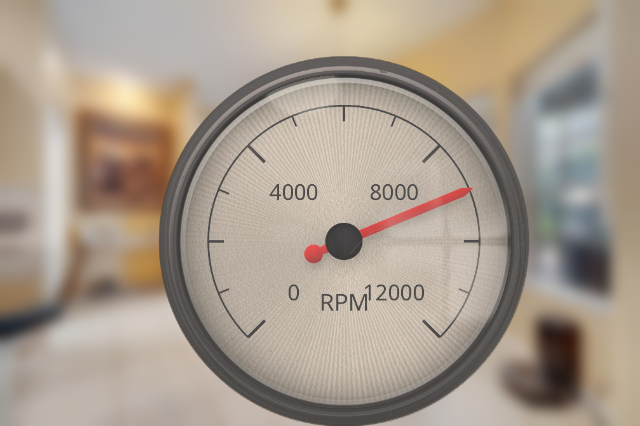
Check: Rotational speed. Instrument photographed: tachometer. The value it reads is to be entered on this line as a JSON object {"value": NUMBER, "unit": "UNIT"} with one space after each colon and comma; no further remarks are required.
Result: {"value": 9000, "unit": "rpm"}
